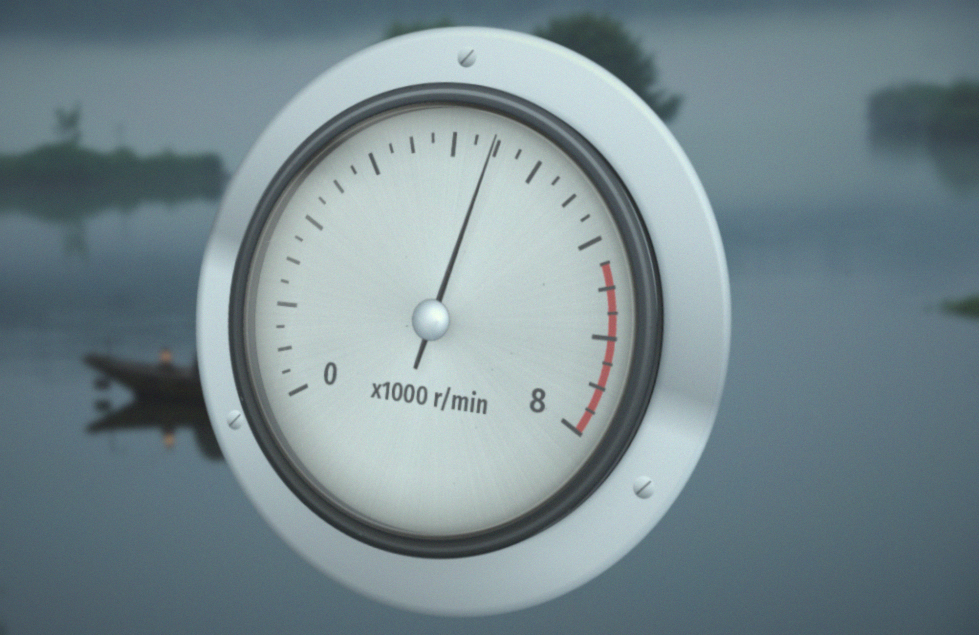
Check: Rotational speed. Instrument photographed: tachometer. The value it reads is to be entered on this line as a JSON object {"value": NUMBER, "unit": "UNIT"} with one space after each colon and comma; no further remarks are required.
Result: {"value": 4500, "unit": "rpm"}
